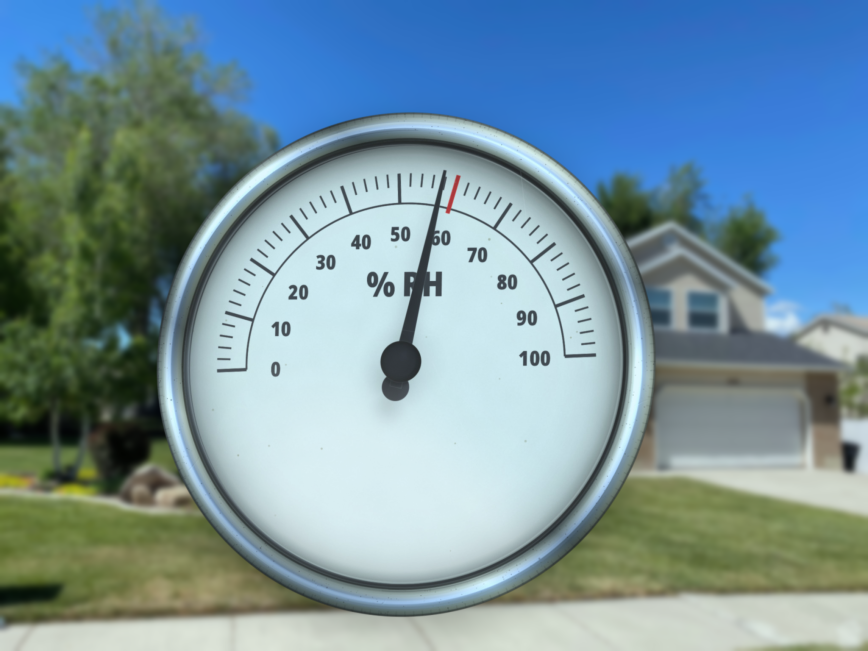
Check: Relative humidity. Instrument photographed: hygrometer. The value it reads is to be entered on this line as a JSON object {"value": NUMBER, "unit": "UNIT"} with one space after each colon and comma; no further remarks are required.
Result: {"value": 58, "unit": "%"}
